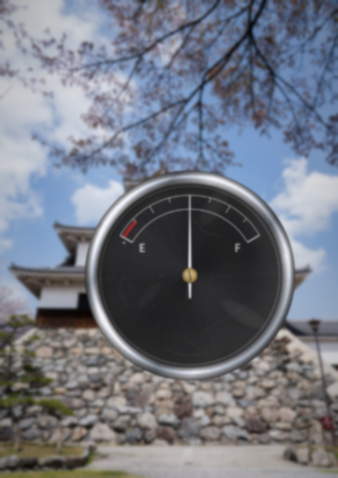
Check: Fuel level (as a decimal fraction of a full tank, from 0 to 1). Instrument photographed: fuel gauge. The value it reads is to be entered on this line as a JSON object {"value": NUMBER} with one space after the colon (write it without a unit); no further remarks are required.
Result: {"value": 0.5}
